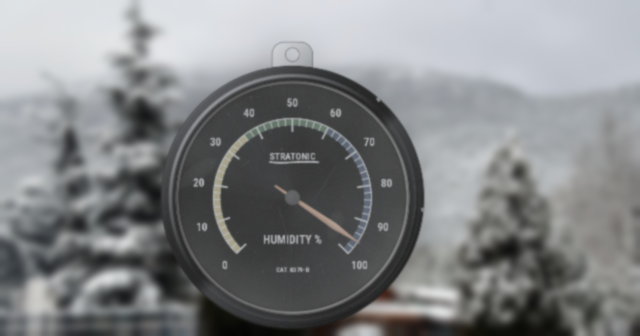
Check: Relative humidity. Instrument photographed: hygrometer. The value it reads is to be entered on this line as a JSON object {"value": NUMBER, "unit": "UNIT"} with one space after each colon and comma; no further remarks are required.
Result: {"value": 96, "unit": "%"}
